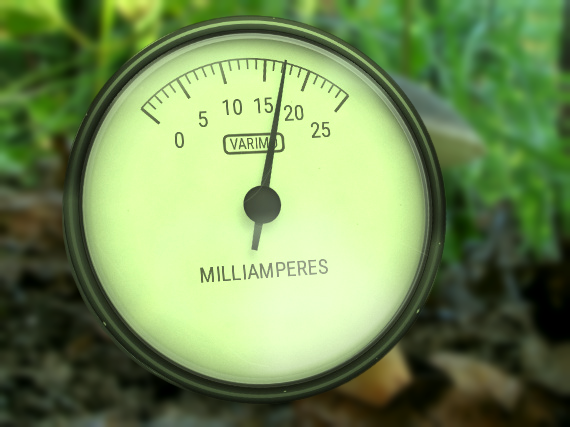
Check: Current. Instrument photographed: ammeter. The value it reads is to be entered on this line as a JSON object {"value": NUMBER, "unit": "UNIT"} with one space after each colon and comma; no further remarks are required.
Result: {"value": 17, "unit": "mA"}
